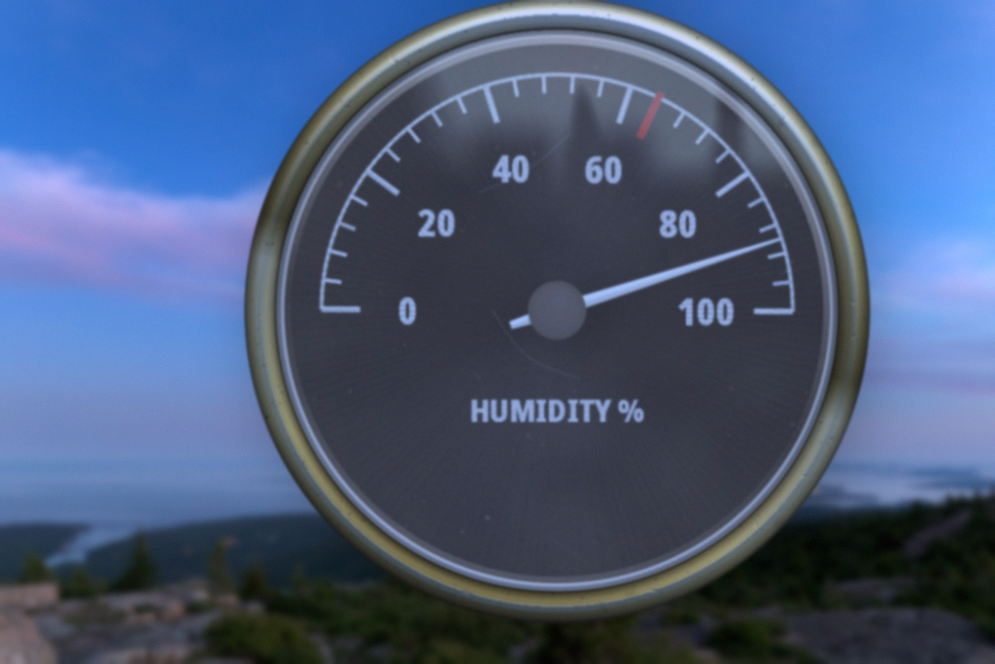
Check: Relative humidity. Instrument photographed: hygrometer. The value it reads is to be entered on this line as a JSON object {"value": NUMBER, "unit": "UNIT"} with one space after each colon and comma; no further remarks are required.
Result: {"value": 90, "unit": "%"}
